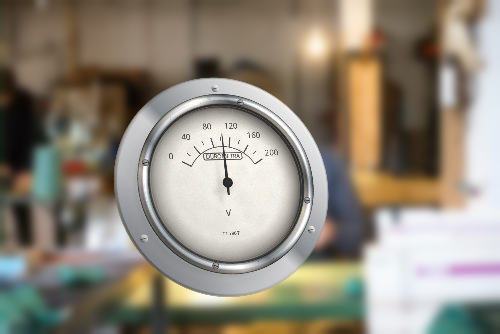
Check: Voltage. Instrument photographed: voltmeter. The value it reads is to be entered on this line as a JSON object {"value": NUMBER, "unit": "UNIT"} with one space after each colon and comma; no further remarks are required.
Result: {"value": 100, "unit": "V"}
